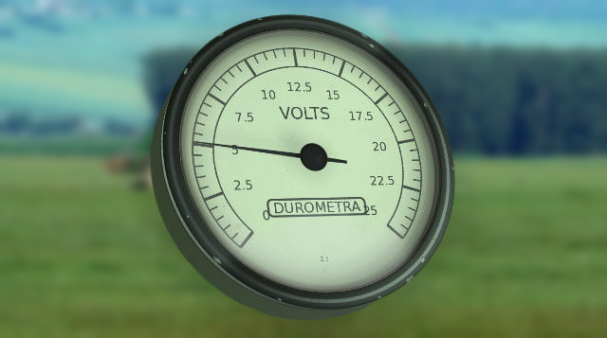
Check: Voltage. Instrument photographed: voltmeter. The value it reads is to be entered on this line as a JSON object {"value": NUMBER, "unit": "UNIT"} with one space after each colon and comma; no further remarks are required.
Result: {"value": 5, "unit": "V"}
